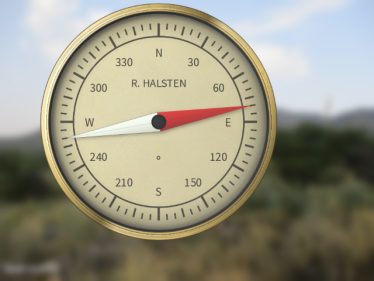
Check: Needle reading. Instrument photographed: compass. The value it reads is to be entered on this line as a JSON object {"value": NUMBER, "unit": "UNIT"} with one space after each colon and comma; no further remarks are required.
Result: {"value": 80, "unit": "°"}
